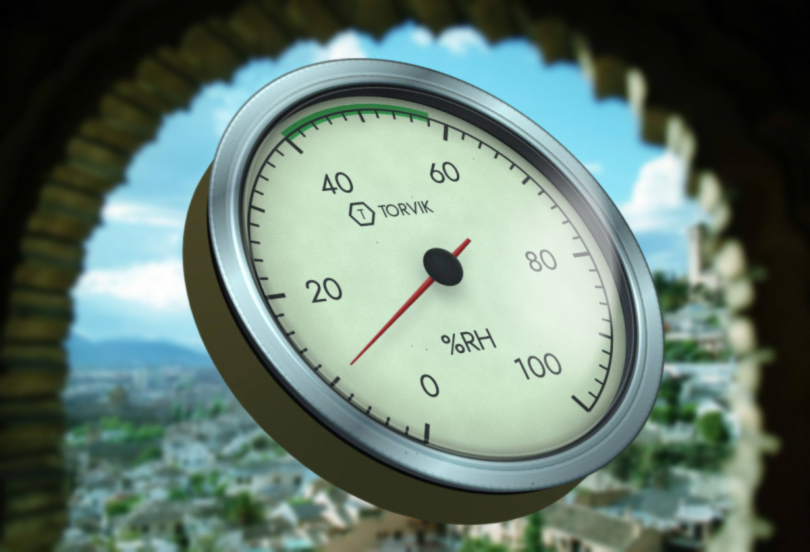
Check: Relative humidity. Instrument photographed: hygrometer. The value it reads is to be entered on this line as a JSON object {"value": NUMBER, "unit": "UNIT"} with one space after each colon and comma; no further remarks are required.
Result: {"value": 10, "unit": "%"}
